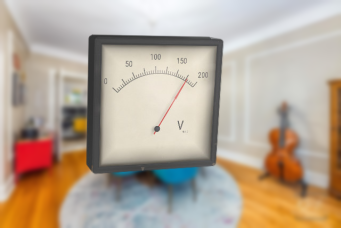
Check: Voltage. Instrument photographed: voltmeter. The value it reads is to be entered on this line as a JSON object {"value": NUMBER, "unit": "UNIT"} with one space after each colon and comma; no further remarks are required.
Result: {"value": 175, "unit": "V"}
